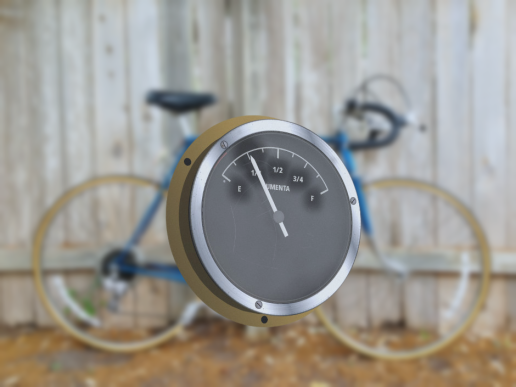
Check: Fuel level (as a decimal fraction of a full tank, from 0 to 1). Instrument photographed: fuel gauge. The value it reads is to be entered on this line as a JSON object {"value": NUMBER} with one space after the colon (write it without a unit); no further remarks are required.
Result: {"value": 0.25}
